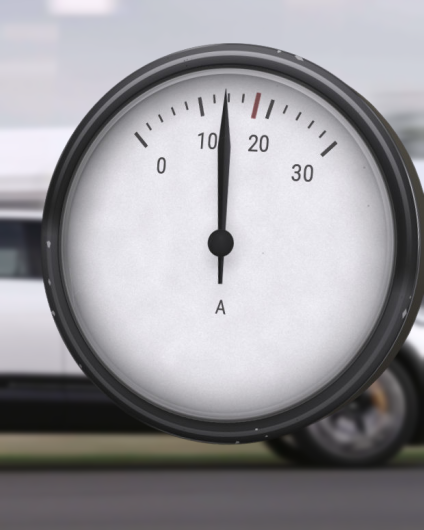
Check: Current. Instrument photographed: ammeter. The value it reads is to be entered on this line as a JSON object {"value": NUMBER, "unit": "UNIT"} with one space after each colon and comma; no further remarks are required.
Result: {"value": 14, "unit": "A"}
